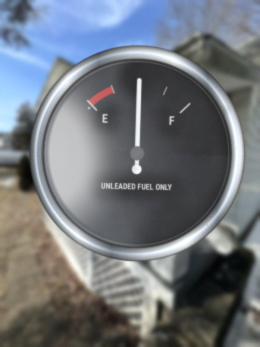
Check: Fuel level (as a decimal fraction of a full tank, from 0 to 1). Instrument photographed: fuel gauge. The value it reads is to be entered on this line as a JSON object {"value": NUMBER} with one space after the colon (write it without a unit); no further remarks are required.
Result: {"value": 0.5}
